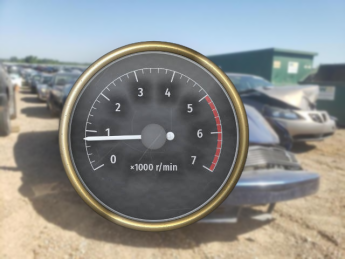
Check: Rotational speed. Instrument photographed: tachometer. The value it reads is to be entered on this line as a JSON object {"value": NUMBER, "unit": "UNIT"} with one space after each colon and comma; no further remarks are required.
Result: {"value": 800, "unit": "rpm"}
